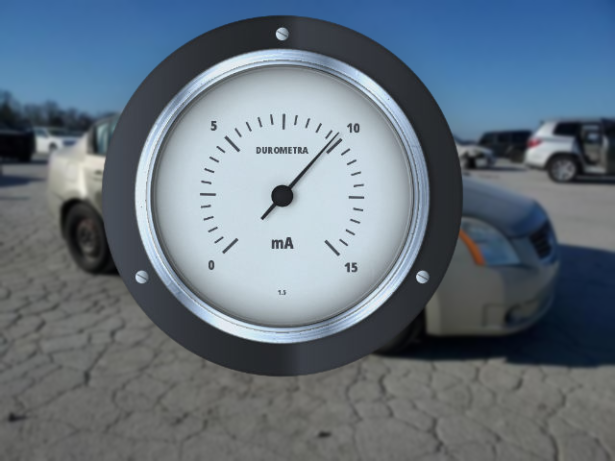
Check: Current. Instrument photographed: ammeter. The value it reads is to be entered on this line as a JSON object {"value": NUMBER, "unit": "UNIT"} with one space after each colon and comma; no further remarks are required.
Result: {"value": 9.75, "unit": "mA"}
